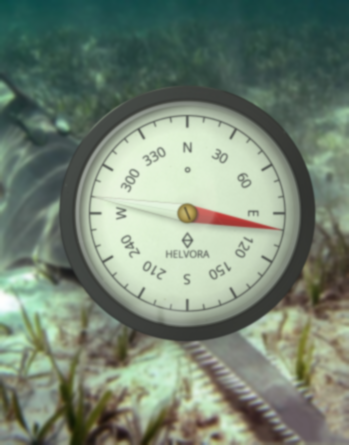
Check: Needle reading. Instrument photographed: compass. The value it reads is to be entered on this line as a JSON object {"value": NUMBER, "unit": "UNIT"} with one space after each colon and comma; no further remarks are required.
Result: {"value": 100, "unit": "°"}
